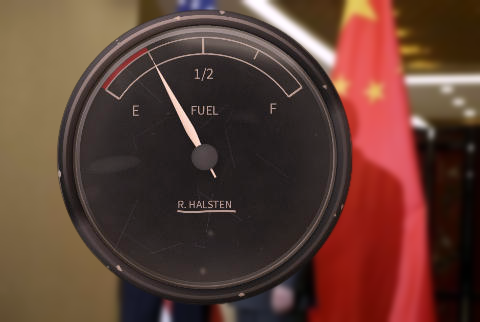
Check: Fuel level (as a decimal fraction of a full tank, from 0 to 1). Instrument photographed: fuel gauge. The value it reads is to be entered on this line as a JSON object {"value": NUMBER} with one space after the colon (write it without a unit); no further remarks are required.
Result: {"value": 0.25}
